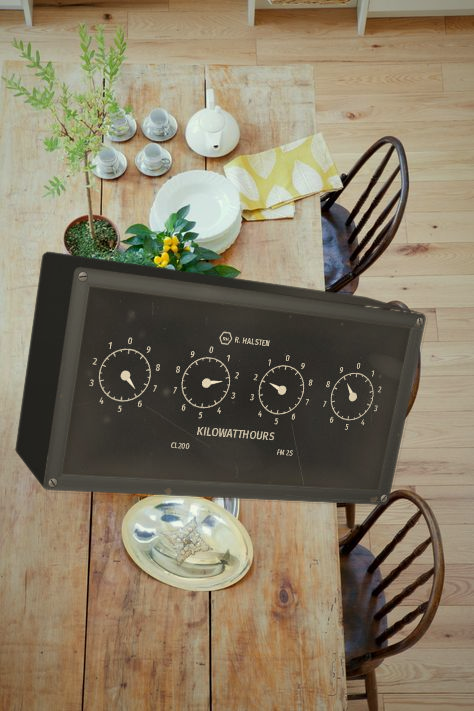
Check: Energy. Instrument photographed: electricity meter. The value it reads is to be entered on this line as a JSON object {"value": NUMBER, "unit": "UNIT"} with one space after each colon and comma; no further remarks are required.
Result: {"value": 6219, "unit": "kWh"}
